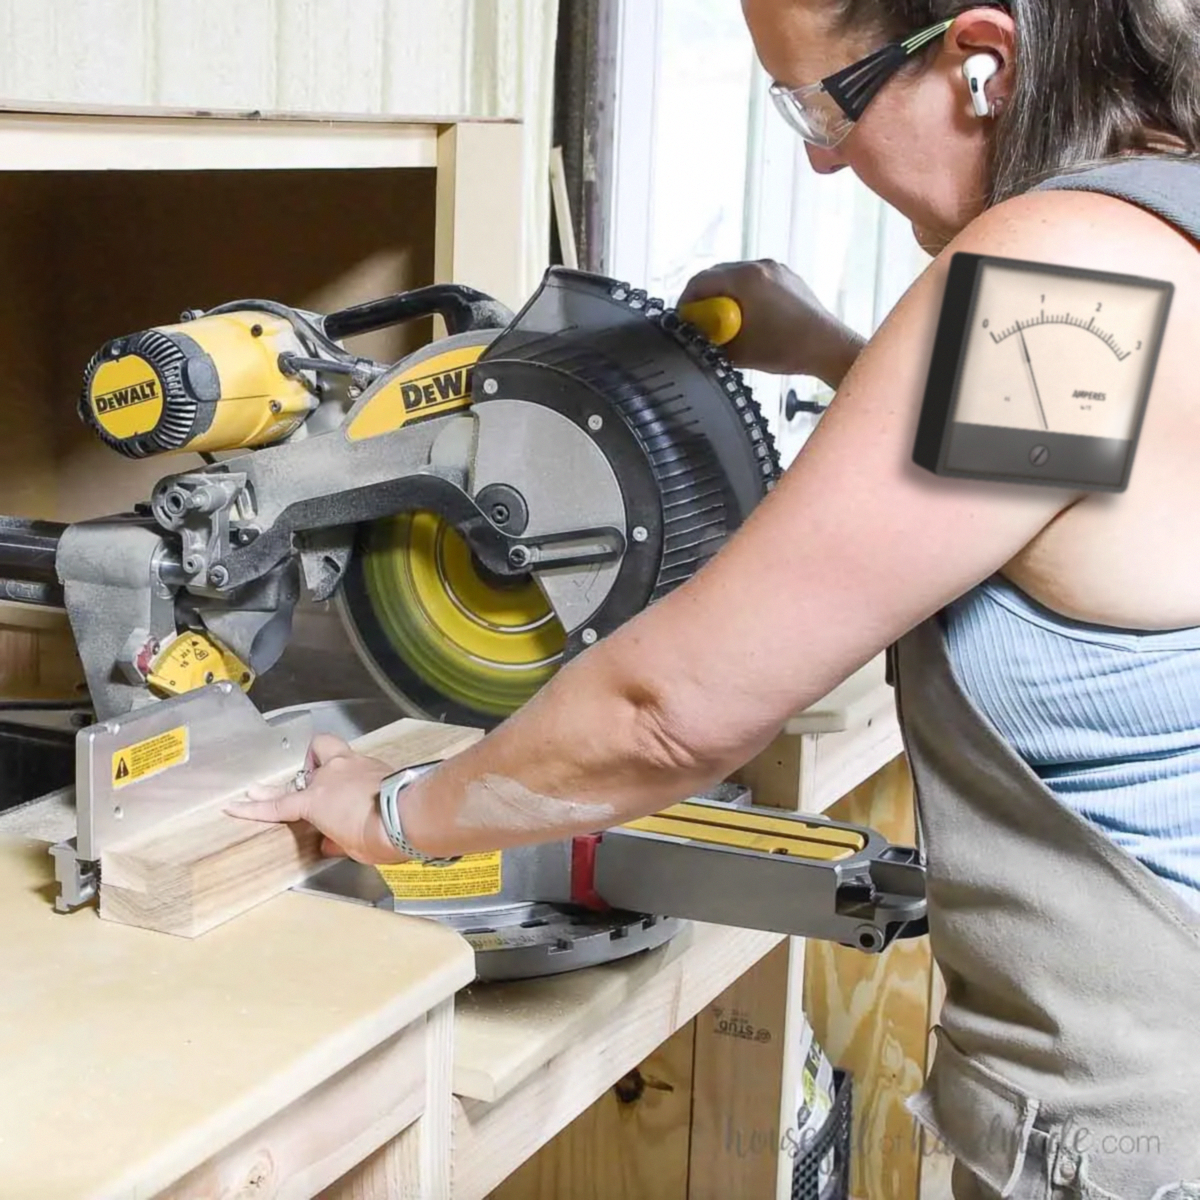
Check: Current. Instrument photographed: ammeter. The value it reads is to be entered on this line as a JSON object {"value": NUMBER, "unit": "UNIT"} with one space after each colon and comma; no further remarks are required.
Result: {"value": 0.5, "unit": "A"}
